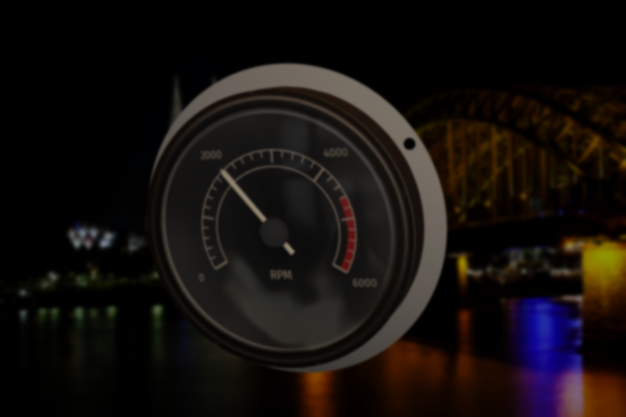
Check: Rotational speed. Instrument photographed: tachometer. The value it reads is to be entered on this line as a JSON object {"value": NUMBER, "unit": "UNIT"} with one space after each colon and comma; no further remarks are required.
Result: {"value": 2000, "unit": "rpm"}
